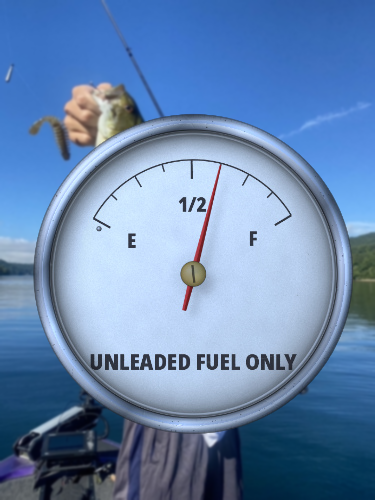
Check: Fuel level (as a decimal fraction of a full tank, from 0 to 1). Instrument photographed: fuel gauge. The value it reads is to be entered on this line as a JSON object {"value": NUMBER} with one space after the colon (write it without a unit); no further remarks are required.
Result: {"value": 0.625}
